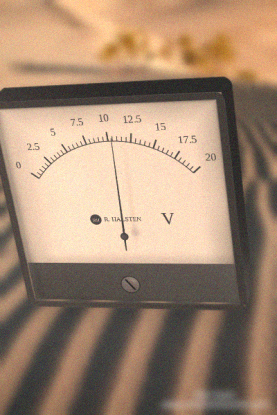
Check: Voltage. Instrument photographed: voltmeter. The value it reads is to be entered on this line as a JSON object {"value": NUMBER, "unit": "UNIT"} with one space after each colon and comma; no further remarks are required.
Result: {"value": 10.5, "unit": "V"}
